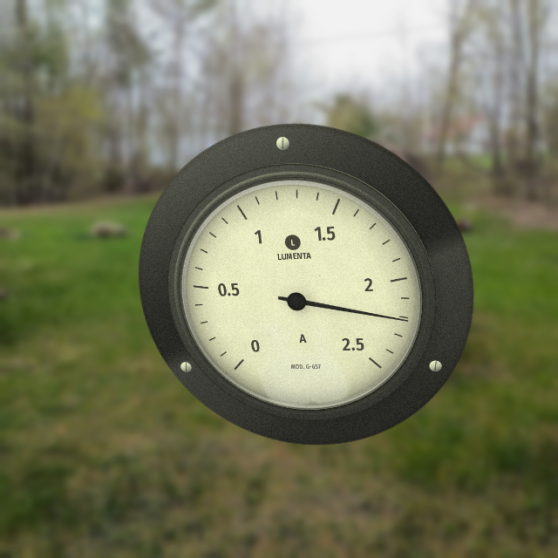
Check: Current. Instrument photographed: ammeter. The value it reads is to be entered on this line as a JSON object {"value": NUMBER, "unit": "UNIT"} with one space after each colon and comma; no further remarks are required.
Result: {"value": 2.2, "unit": "A"}
